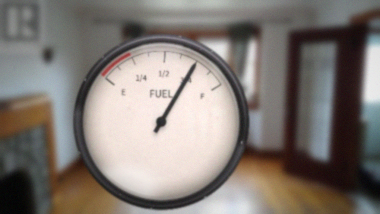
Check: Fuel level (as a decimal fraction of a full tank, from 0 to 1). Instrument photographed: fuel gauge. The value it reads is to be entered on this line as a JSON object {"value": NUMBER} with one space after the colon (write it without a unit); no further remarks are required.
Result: {"value": 0.75}
